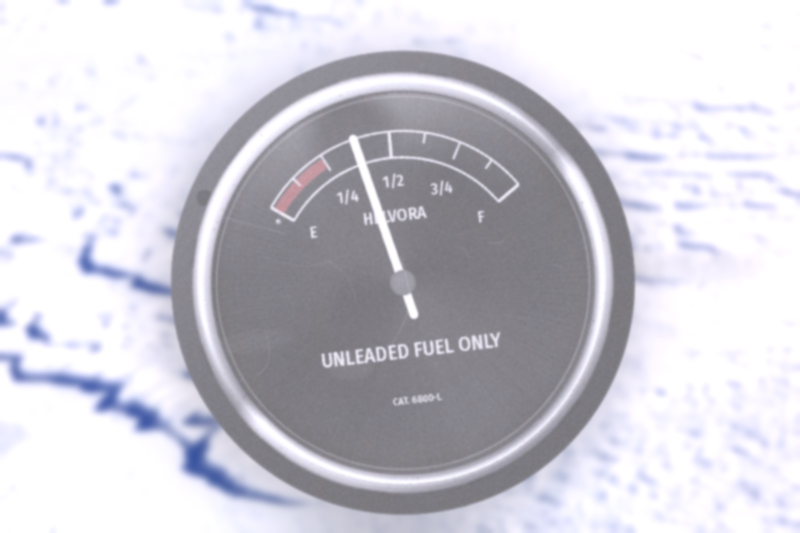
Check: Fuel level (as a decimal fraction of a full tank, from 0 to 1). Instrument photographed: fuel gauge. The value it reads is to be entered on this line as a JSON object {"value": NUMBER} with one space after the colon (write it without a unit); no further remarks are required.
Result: {"value": 0.375}
